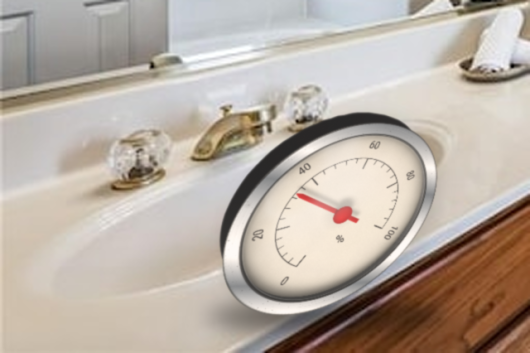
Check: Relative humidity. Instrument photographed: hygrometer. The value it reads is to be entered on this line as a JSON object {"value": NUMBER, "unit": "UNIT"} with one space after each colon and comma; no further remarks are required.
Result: {"value": 34, "unit": "%"}
